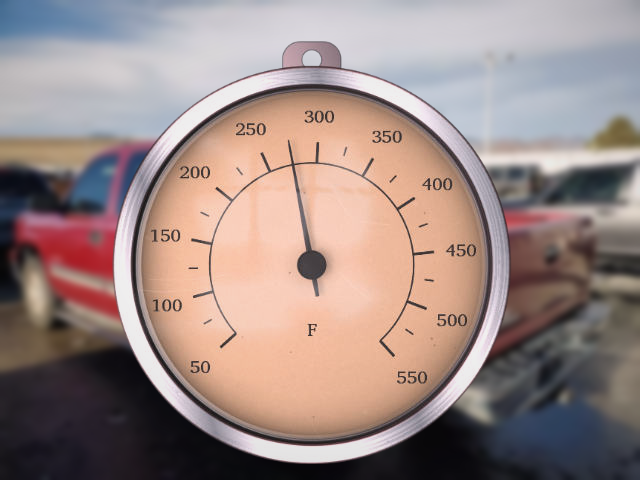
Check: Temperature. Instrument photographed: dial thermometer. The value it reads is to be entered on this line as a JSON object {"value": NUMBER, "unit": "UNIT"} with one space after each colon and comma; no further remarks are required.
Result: {"value": 275, "unit": "°F"}
